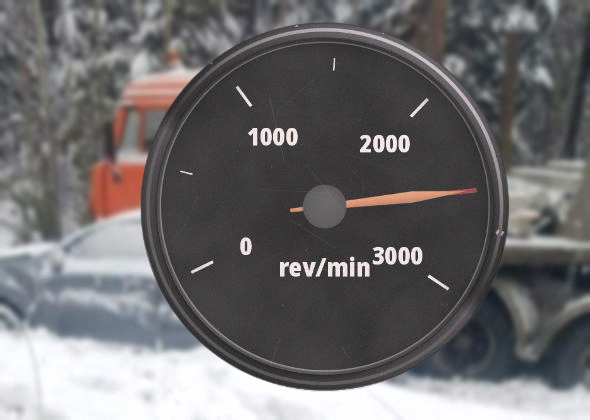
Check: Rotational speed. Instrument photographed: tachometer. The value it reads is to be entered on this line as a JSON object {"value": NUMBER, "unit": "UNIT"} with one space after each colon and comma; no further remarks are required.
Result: {"value": 2500, "unit": "rpm"}
